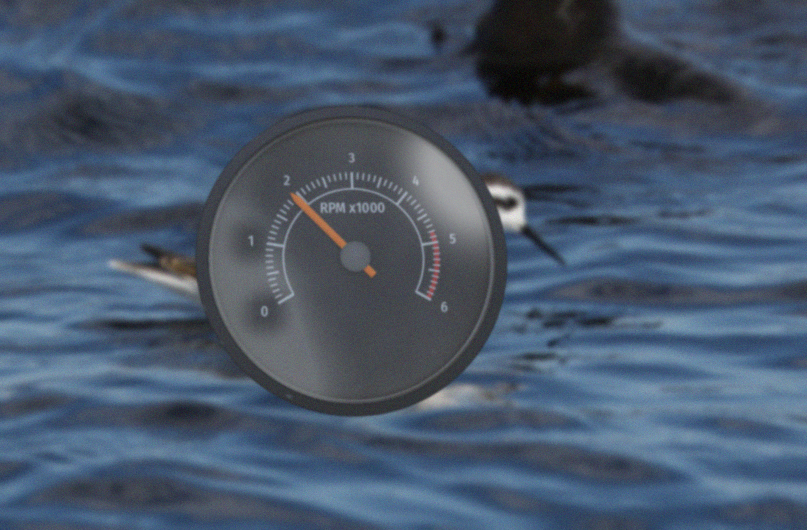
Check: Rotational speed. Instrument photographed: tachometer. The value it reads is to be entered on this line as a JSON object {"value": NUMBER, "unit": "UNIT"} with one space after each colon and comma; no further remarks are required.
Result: {"value": 1900, "unit": "rpm"}
